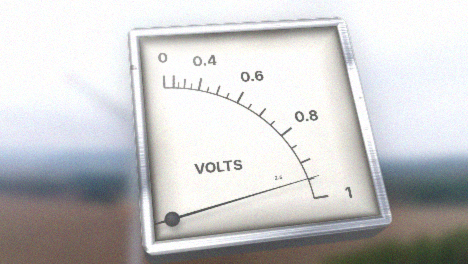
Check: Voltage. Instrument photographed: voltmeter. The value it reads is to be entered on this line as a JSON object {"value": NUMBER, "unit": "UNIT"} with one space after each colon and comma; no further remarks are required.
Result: {"value": 0.95, "unit": "V"}
